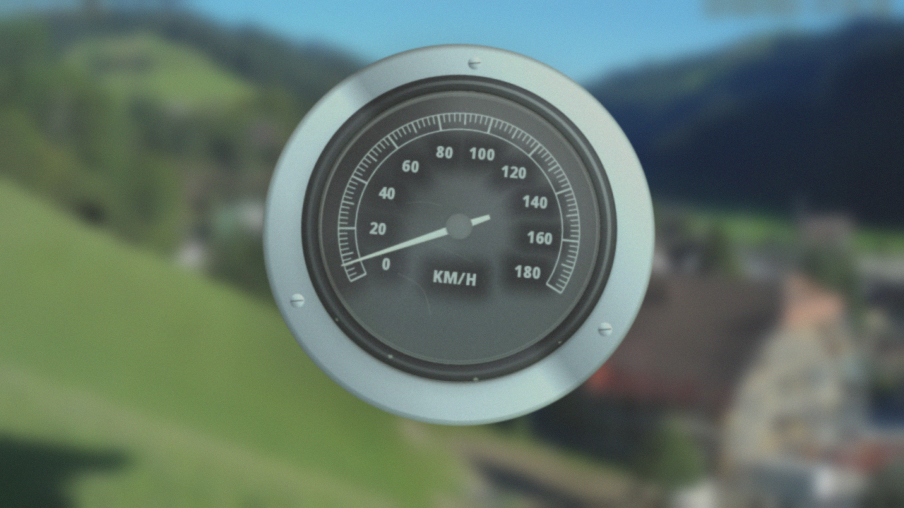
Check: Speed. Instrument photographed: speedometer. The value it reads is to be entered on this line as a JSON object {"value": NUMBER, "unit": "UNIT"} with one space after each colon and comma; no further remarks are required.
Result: {"value": 6, "unit": "km/h"}
